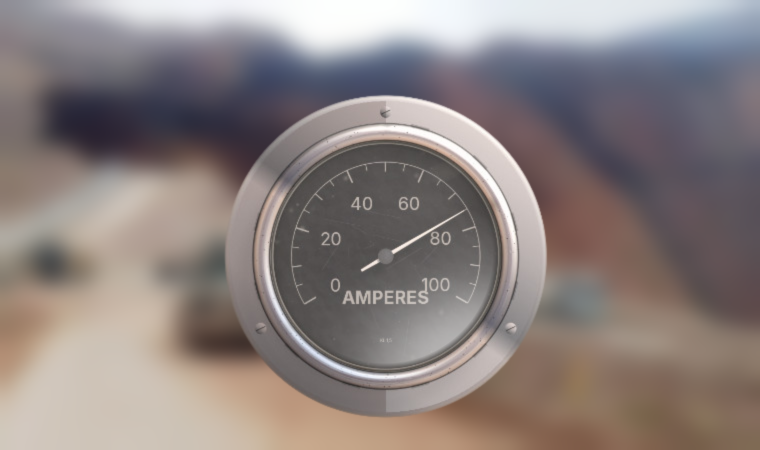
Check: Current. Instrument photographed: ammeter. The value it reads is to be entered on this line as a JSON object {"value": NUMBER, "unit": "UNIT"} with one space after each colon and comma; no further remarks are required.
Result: {"value": 75, "unit": "A"}
